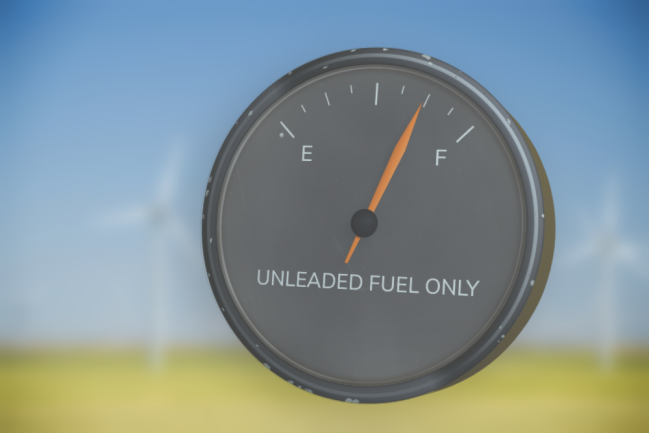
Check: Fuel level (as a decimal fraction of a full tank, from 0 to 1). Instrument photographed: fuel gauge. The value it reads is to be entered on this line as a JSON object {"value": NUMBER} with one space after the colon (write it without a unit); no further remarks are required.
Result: {"value": 0.75}
